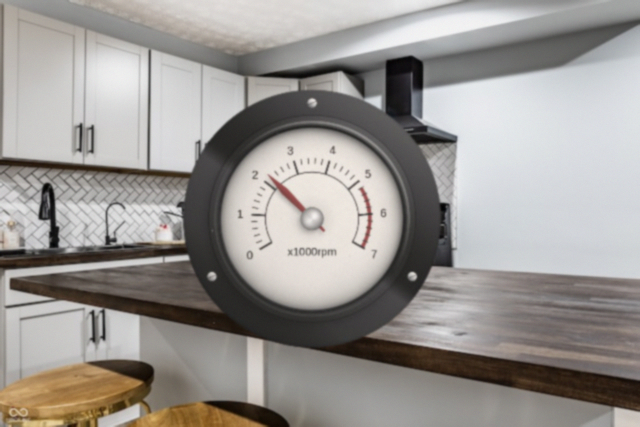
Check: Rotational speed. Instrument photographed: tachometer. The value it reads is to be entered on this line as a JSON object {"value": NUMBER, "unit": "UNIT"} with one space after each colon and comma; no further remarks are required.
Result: {"value": 2200, "unit": "rpm"}
